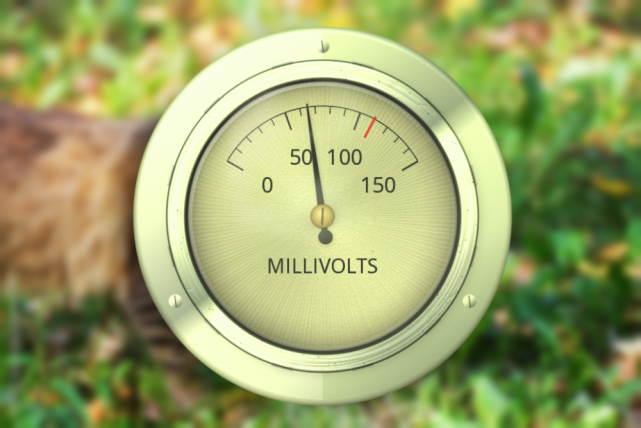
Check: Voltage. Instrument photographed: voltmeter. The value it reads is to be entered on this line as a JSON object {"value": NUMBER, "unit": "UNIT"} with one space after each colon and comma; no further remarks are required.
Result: {"value": 65, "unit": "mV"}
